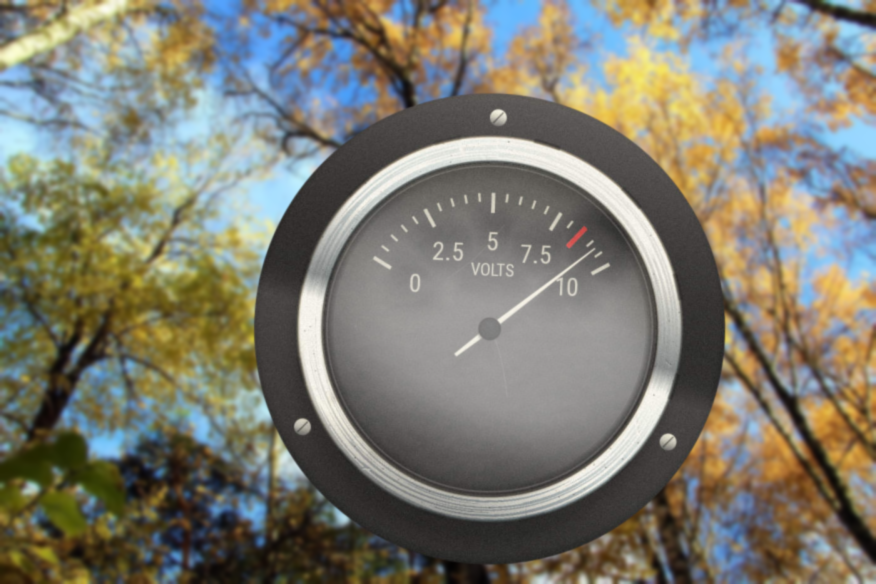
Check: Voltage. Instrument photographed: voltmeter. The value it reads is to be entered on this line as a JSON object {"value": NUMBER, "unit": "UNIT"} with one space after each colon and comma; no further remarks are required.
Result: {"value": 9.25, "unit": "V"}
